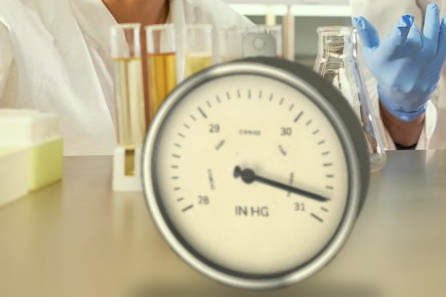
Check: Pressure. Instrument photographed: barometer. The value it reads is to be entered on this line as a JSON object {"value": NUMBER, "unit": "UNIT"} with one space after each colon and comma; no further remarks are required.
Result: {"value": 30.8, "unit": "inHg"}
